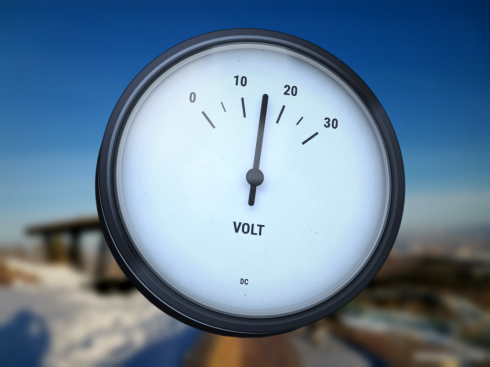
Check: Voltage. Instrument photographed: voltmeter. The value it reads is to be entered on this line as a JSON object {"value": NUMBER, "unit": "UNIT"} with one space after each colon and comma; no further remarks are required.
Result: {"value": 15, "unit": "V"}
